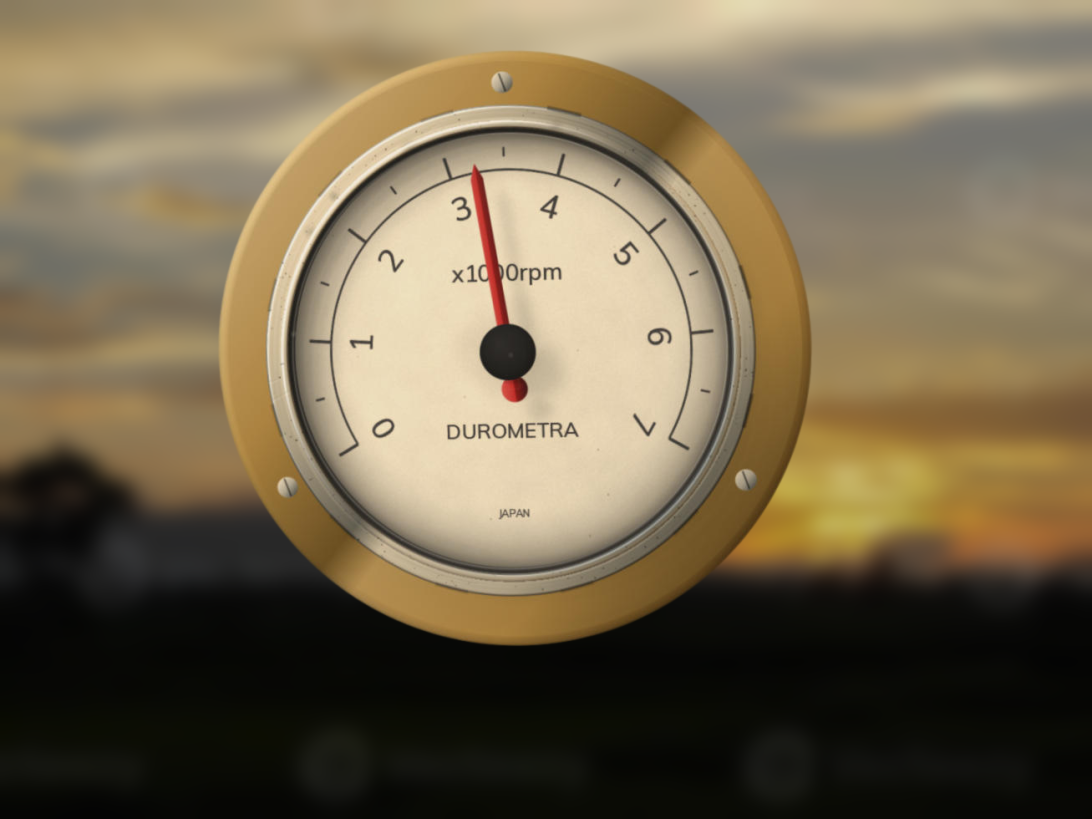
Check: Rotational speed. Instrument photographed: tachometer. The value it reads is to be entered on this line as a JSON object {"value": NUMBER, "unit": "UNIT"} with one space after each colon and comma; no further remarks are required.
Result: {"value": 3250, "unit": "rpm"}
